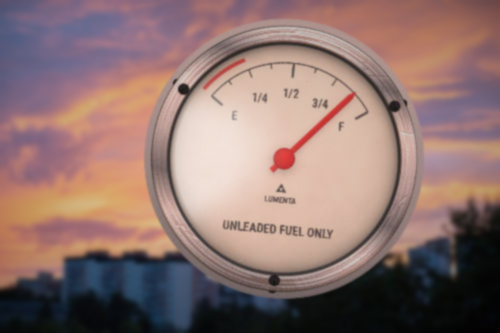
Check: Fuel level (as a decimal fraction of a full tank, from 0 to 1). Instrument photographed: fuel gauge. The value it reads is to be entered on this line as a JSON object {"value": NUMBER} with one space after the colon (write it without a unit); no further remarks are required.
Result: {"value": 0.875}
